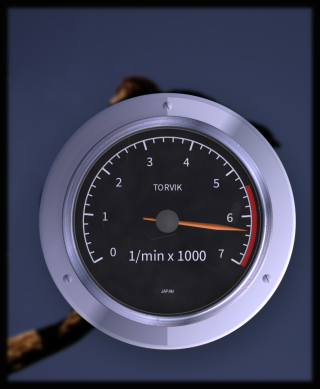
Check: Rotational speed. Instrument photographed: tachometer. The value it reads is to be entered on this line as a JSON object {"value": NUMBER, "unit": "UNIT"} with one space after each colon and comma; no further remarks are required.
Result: {"value": 6300, "unit": "rpm"}
